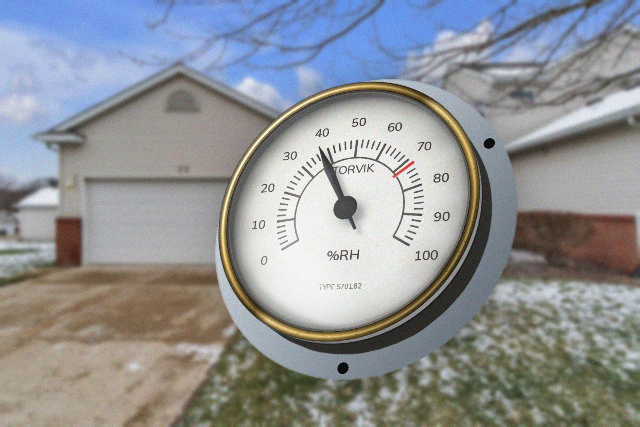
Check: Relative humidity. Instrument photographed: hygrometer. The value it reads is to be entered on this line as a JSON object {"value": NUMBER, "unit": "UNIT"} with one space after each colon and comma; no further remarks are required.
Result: {"value": 38, "unit": "%"}
